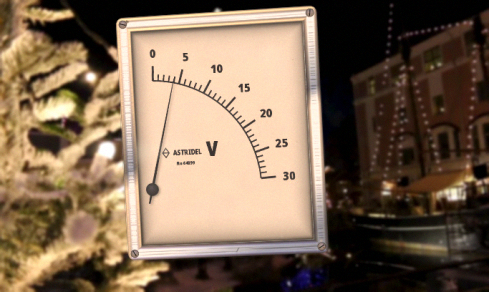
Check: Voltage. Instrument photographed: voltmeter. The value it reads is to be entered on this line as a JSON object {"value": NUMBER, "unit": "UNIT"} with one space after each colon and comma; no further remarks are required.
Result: {"value": 4, "unit": "V"}
